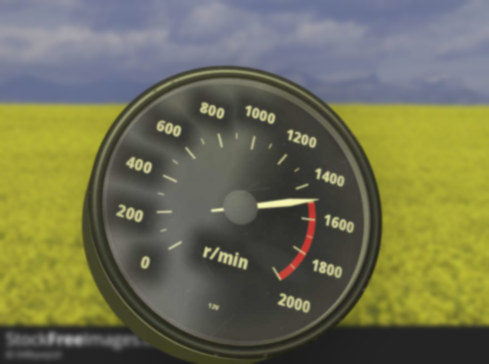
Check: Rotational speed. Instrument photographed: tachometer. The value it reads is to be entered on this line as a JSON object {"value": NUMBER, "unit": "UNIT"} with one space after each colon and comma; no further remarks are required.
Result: {"value": 1500, "unit": "rpm"}
